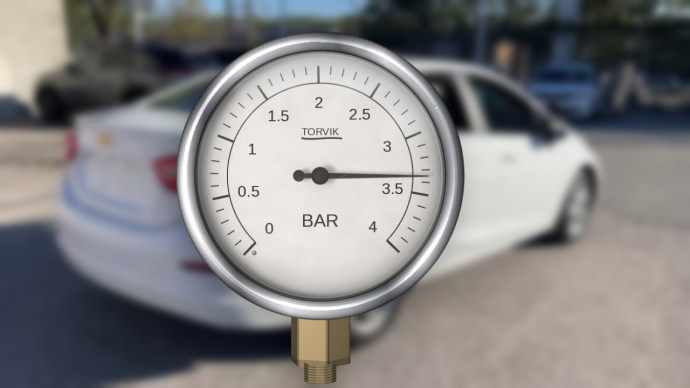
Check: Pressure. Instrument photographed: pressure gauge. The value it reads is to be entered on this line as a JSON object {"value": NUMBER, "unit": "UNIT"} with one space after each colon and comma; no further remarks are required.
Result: {"value": 3.35, "unit": "bar"}
